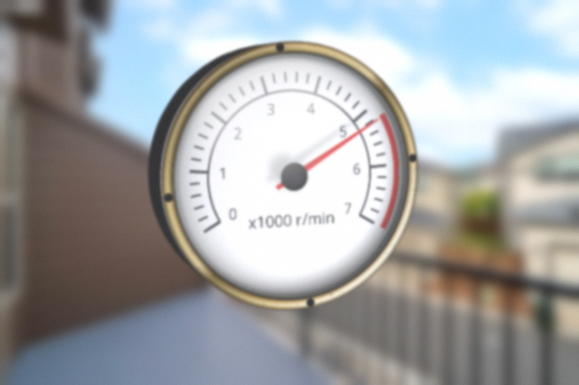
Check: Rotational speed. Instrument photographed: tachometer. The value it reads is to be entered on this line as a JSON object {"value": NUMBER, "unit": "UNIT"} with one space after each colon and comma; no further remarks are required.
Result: {"value": 5200, "unit": "rpm"}
